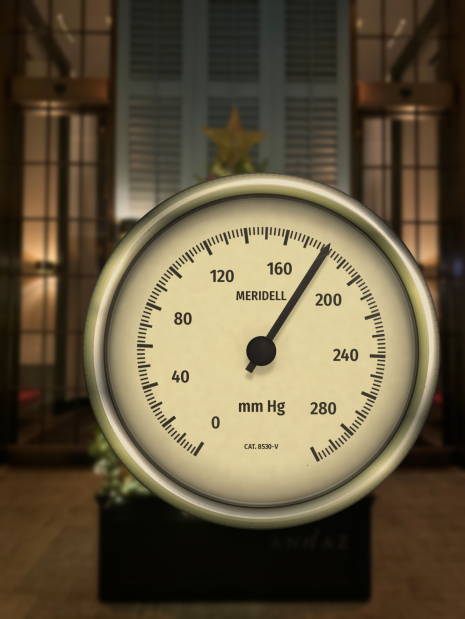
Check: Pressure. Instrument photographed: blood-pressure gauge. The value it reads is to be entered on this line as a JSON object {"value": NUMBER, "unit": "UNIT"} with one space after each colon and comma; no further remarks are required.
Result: {"value": 180, "unit": "mmHg"}
